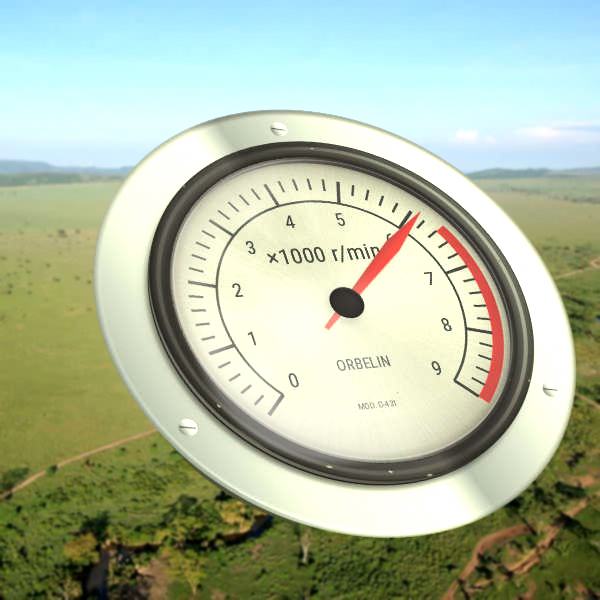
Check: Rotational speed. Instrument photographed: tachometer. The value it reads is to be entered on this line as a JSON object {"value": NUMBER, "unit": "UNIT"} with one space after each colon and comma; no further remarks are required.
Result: {"value": 6100, "unit": "rpm"}
